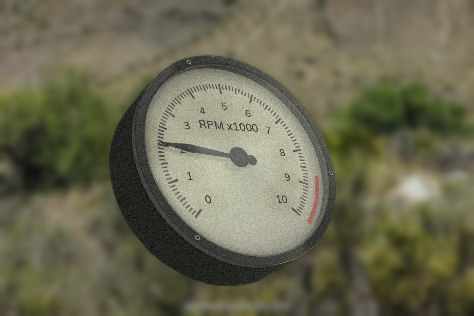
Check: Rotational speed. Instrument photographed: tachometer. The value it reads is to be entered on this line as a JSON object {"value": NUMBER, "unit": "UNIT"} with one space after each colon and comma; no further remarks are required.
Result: {"value": 2000, "unit": "rpm"}
